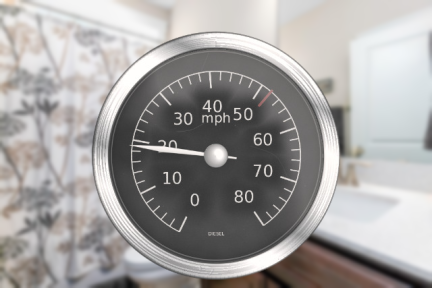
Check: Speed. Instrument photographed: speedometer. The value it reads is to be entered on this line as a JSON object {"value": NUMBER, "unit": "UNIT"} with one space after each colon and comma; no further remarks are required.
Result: {"value": 19, "unit": "mph"}
